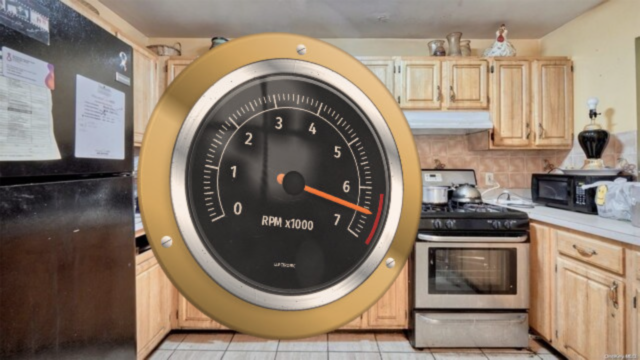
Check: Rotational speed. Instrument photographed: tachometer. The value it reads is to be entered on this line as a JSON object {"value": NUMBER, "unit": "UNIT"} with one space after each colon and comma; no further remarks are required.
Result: {"value": 6500, "unit": "rpm"}
